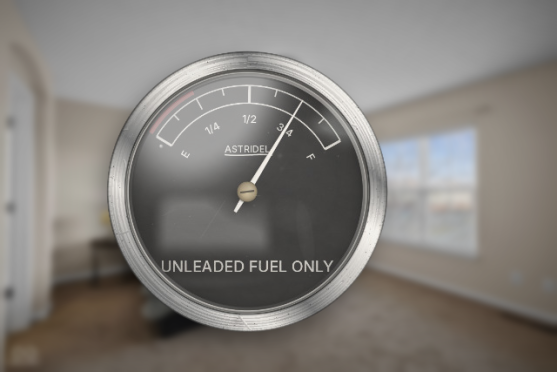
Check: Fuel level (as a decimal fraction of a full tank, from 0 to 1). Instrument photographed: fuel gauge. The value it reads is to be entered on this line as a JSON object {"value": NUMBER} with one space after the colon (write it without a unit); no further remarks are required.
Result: {"value": 0.75}
